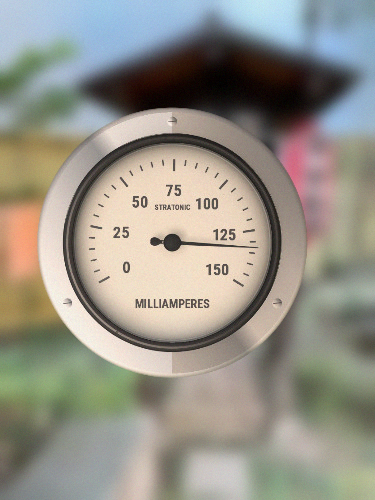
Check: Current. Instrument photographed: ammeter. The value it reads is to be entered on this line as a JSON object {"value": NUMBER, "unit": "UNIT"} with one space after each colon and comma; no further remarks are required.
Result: {"value": 132.5, "unit": "mA"}
